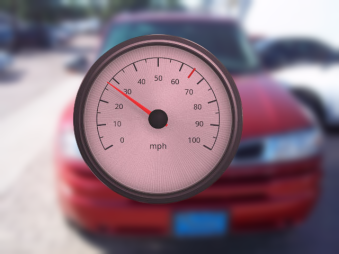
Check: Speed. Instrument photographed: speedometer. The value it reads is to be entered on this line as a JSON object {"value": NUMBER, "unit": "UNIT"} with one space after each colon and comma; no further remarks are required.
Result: {"value": 27.5, "unit": "mph"}
